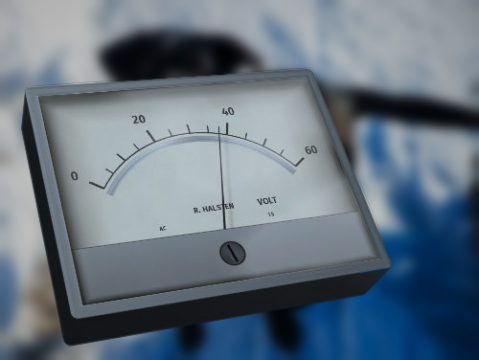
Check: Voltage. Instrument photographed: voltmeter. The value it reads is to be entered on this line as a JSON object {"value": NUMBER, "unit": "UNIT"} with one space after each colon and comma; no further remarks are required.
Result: {"value": 37.5, "unit": "V"}
